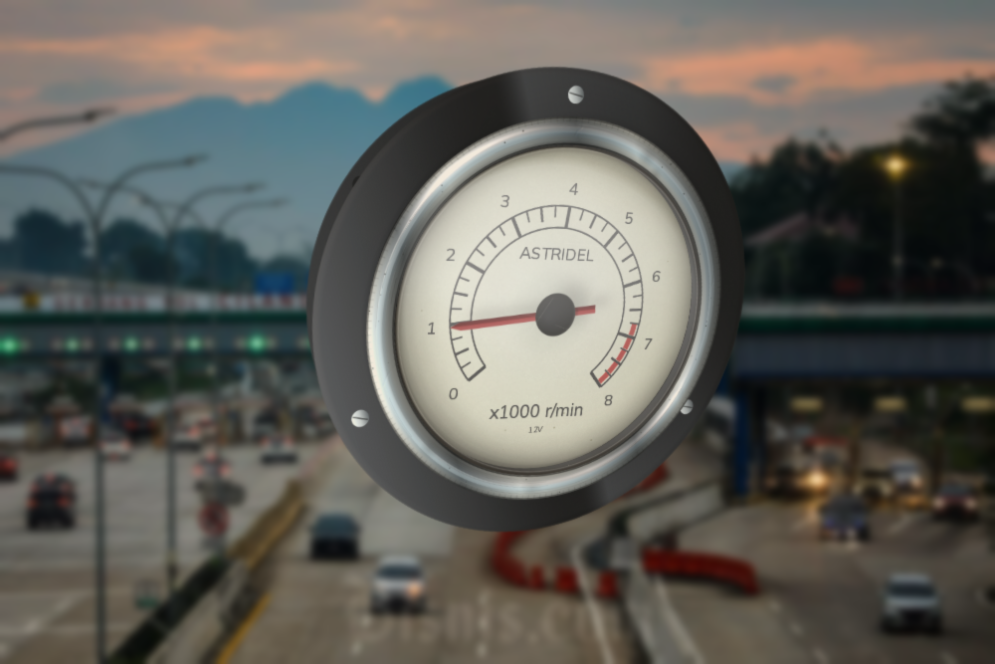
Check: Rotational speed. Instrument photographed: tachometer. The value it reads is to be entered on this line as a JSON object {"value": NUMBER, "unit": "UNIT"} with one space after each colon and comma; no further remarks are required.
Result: {"value": 1000, "unit": "rpm"}
